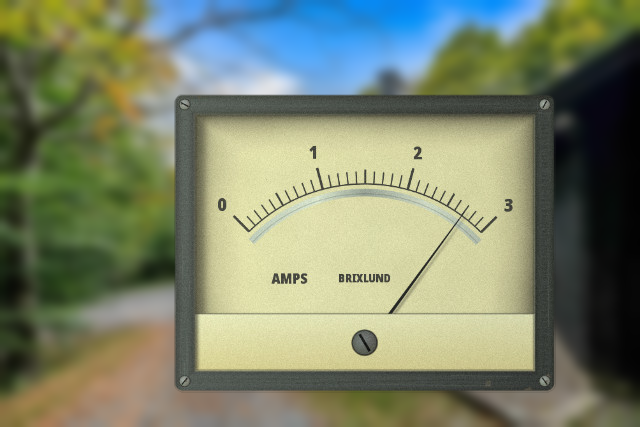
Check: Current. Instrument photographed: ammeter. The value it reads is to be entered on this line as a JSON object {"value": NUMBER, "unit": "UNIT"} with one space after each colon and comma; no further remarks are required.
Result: {"value": 2.7, "unit": "A"}
